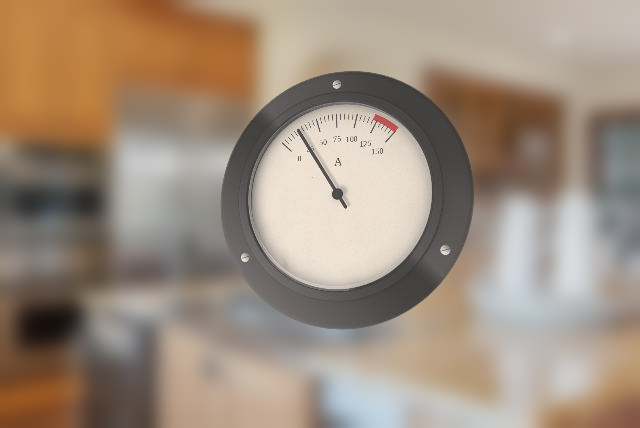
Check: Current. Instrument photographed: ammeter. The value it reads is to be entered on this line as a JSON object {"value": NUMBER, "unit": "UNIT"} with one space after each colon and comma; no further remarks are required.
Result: {"value": 25, "unit": "A"}
